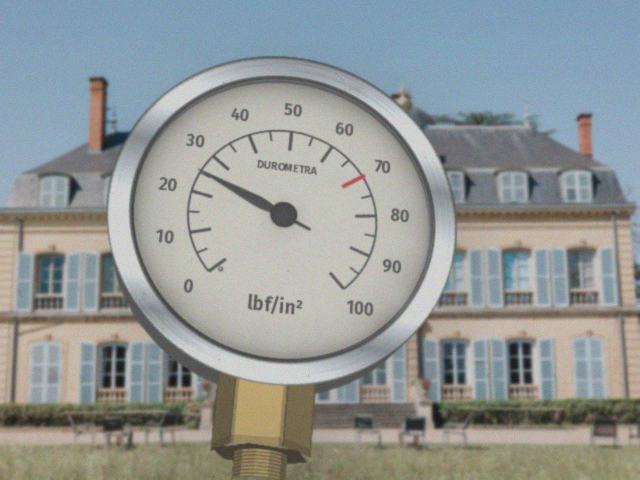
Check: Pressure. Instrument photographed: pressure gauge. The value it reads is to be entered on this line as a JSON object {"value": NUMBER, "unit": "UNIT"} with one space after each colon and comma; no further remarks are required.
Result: {"value": 25, "unit": "psi"}
